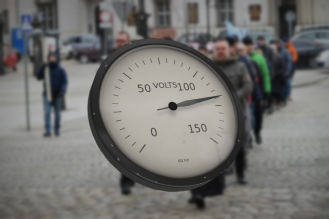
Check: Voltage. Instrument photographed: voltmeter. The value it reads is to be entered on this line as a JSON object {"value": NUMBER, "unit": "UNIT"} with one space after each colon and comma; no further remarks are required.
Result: {"value": 120, "unit": "V"}
